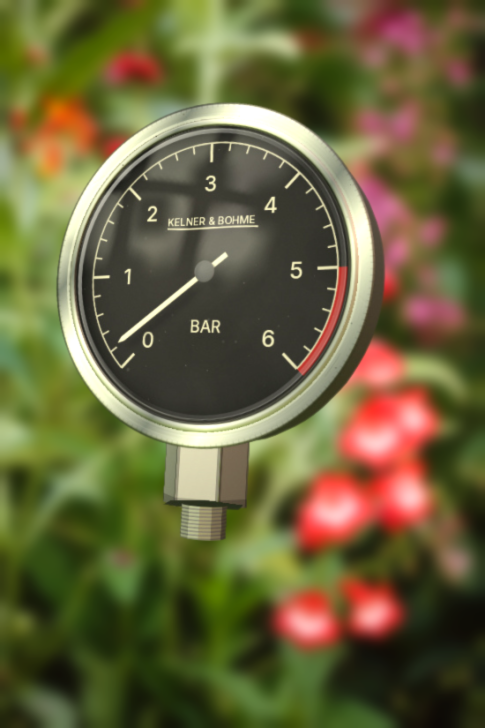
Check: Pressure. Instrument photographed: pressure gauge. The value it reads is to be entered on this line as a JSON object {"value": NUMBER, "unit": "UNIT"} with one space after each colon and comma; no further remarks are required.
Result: {"value": 0.2, "unit": "bar"}
